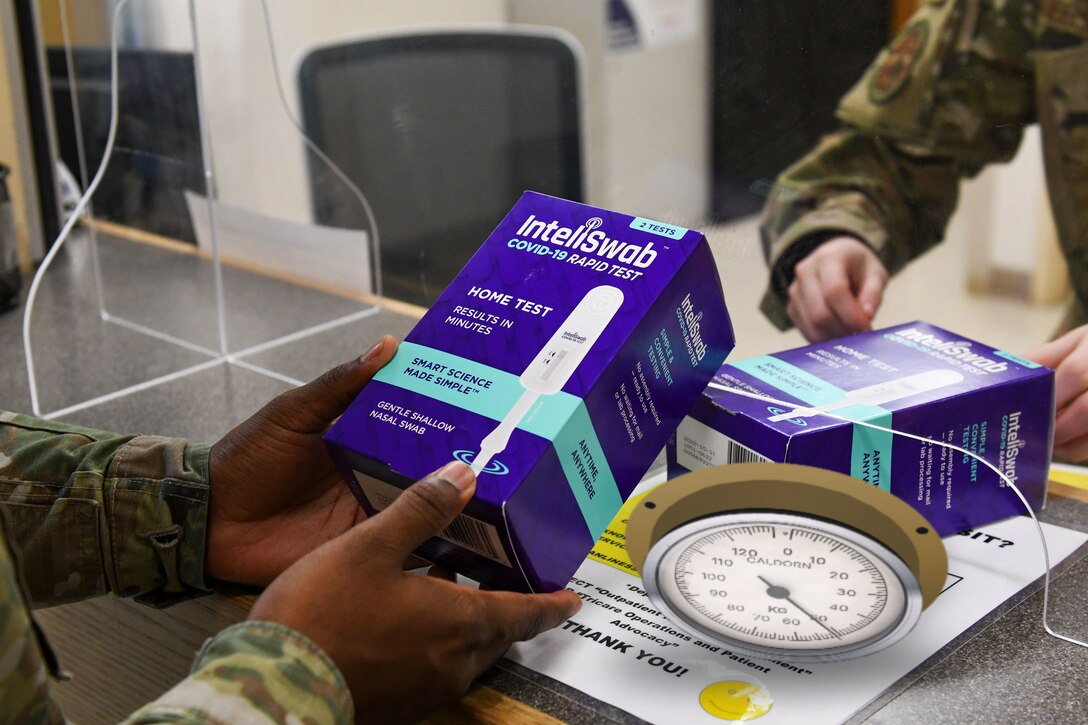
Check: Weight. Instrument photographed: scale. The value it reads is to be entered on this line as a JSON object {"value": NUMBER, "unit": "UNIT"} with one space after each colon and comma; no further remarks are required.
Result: {"value": 50, "unit": "kg"}
